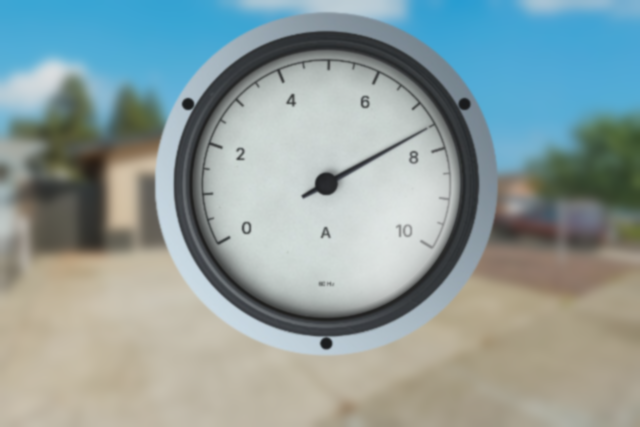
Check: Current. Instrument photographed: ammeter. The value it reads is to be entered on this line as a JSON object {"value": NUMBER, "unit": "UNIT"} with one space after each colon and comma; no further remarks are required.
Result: {"value": 7.5, "unit": "A"}
